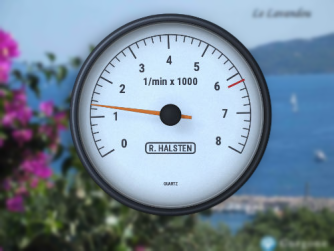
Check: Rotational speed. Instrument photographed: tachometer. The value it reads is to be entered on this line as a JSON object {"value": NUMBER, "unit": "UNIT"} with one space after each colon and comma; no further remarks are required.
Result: {"value": 1300, "unit": "rpm"}
